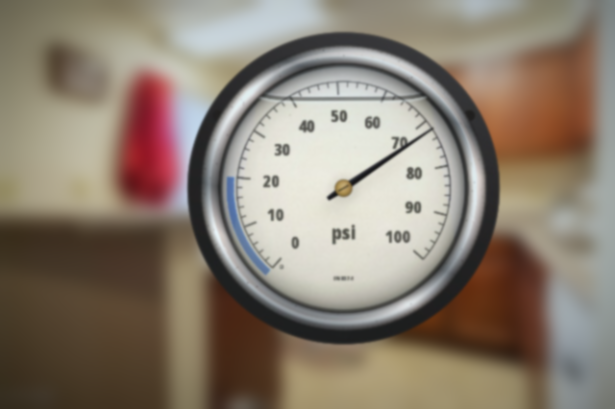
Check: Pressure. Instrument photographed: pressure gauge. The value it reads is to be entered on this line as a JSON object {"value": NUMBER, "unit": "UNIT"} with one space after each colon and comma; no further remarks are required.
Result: {"value": 72, "unit": "psi"}
